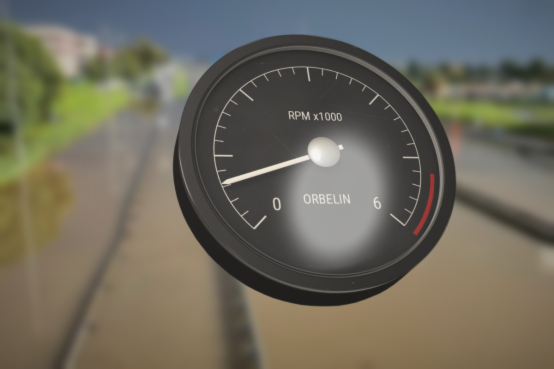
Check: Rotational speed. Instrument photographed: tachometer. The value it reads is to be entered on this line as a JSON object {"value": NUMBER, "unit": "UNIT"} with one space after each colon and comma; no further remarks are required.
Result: {"value": 600, "unit": "rpm"}
